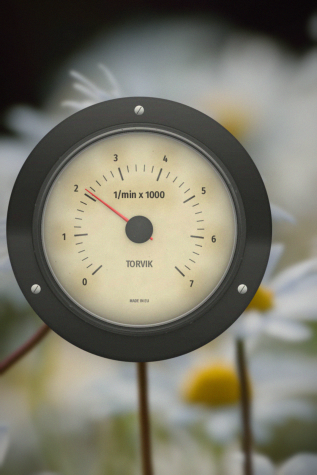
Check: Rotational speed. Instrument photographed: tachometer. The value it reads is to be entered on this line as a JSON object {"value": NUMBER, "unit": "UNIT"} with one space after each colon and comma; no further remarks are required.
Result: {"value": 2100, "unit": "rpm"}
